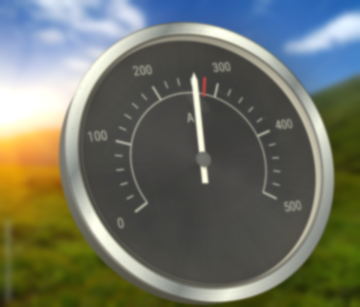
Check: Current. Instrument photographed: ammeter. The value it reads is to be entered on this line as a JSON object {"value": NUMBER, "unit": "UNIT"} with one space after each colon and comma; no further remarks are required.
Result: {"value": 260, "unit": "A"}
